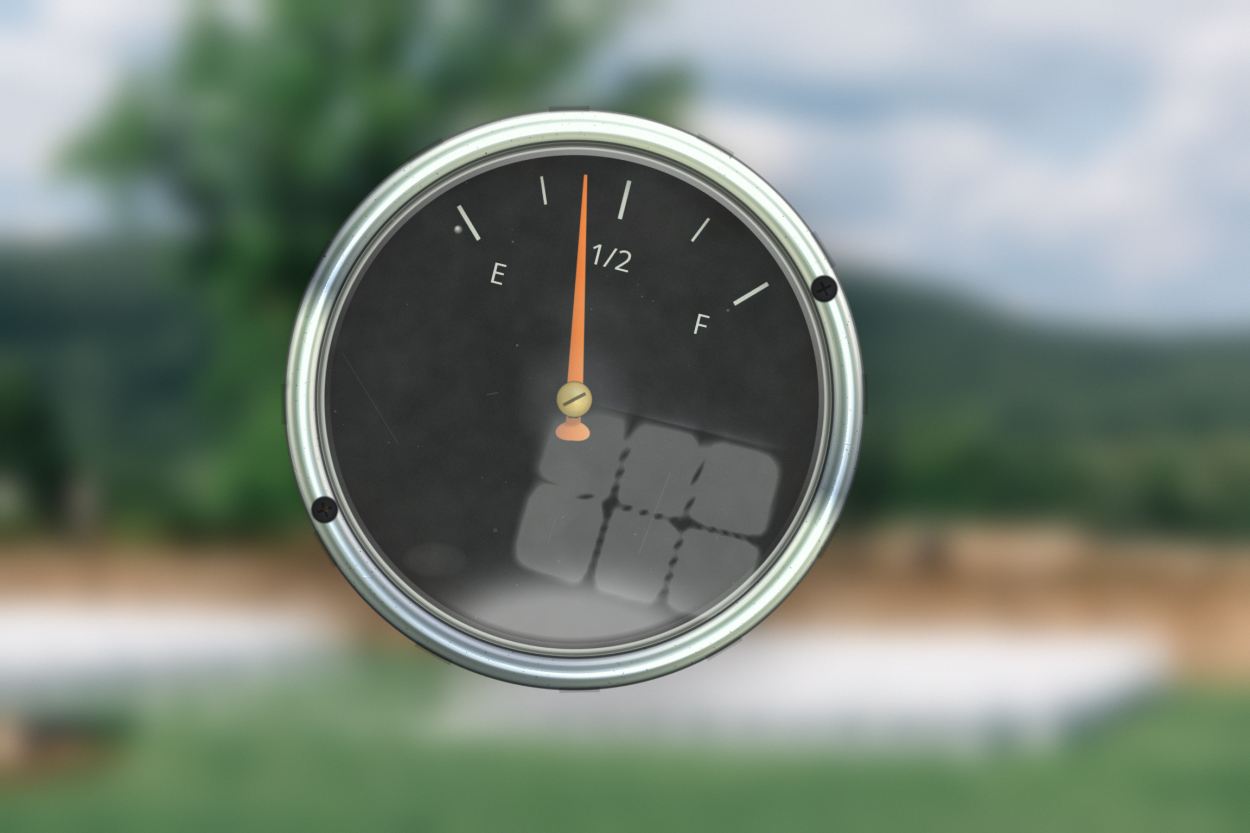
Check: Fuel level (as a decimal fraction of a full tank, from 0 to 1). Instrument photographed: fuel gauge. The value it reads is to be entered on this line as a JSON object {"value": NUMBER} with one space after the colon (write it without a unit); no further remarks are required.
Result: {"value": 0.375}
